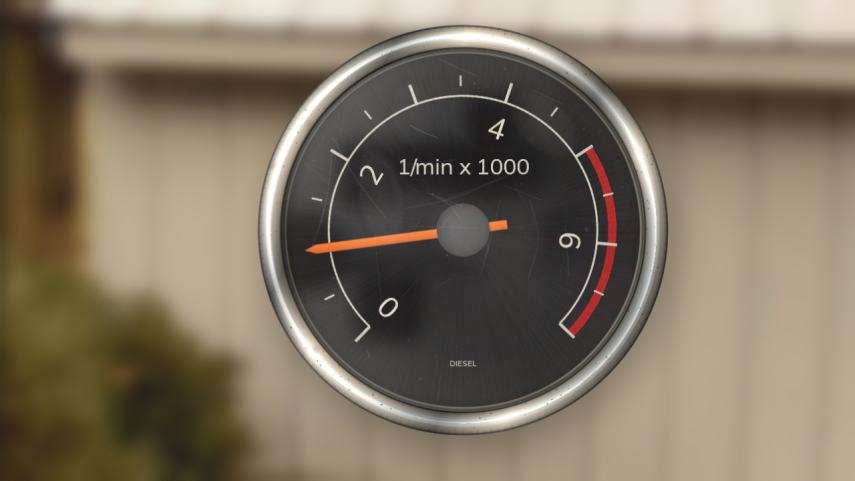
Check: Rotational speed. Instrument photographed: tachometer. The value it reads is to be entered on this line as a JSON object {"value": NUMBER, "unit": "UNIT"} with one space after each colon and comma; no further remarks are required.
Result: {"value": 1000, "unit": "rpm"}
